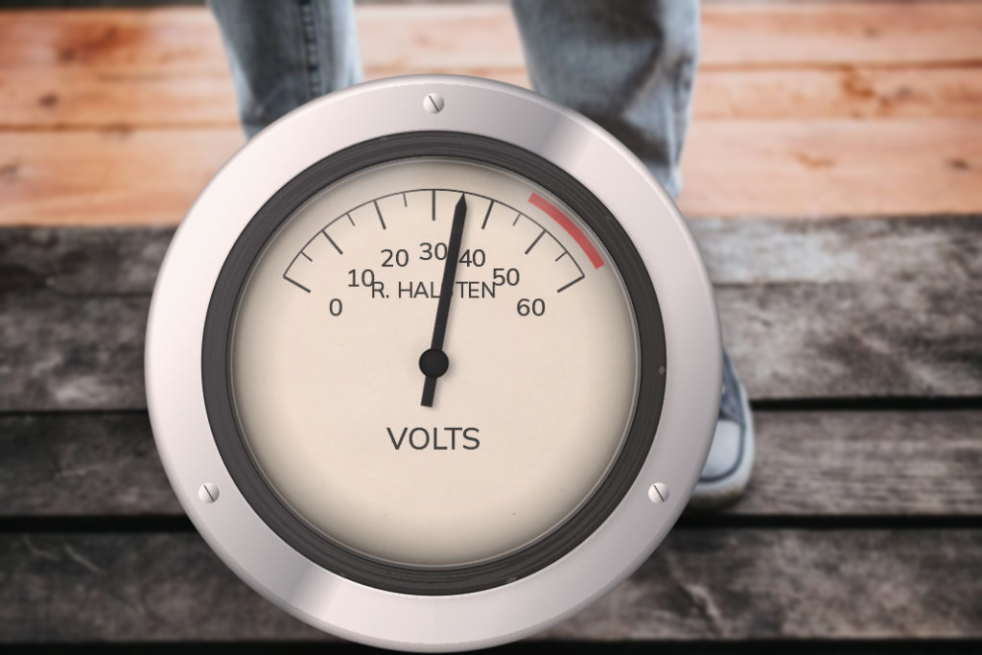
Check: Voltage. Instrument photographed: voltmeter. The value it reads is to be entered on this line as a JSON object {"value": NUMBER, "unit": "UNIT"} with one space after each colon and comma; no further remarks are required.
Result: {"value": 35, "unit": "V"}
